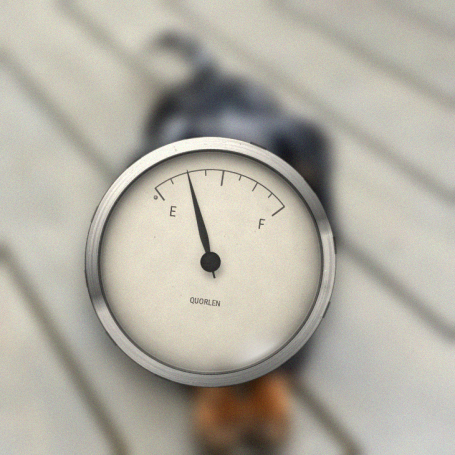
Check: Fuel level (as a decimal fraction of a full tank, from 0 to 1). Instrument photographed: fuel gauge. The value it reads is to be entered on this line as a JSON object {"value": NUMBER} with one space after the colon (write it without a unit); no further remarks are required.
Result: {"value": 0.25}
